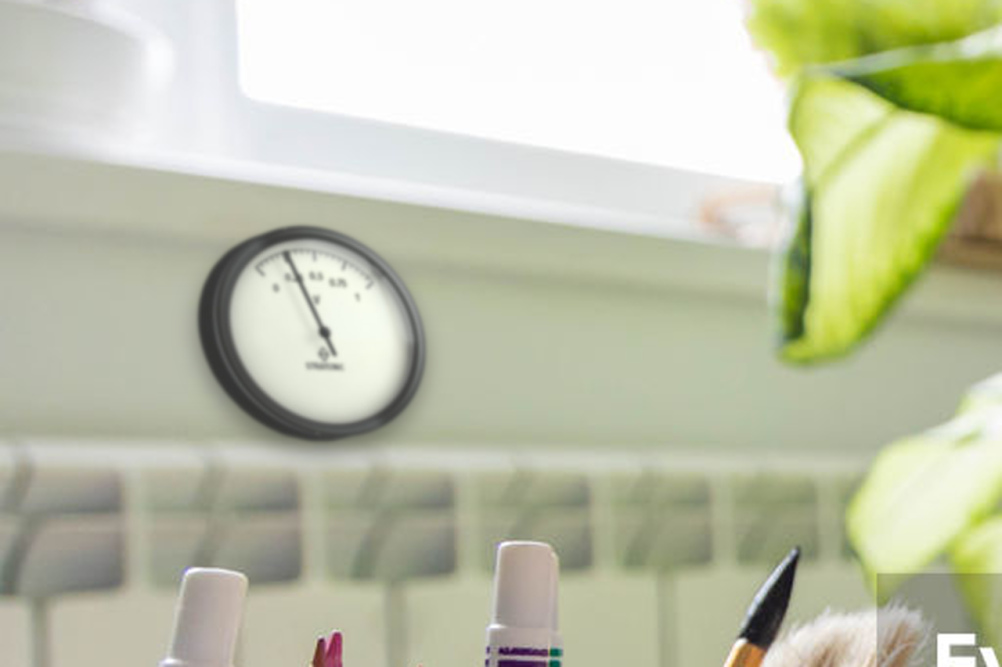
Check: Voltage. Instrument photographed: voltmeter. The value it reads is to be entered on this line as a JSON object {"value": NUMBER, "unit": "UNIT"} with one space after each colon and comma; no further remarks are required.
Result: {"value": 0.25, "unit": "V"}
